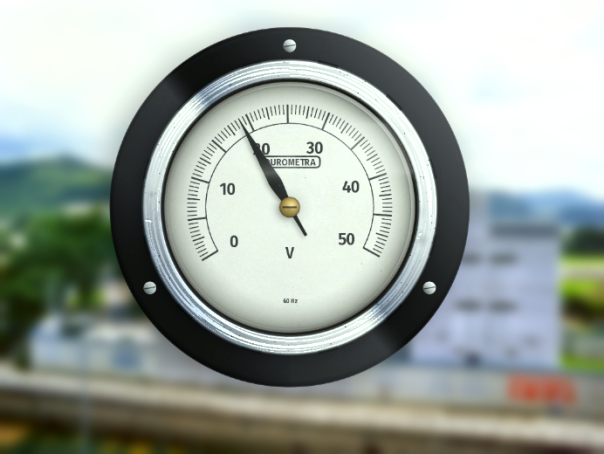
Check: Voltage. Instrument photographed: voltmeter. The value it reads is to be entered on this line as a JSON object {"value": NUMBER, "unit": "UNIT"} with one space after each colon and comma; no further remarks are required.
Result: {"value": 19, "unit": "V"}
